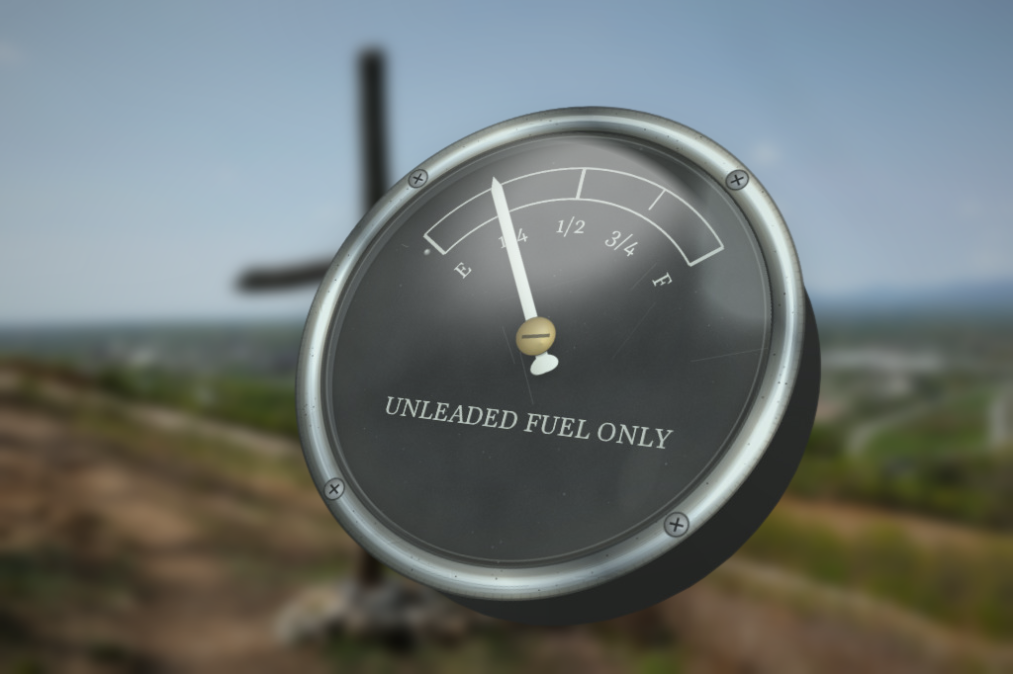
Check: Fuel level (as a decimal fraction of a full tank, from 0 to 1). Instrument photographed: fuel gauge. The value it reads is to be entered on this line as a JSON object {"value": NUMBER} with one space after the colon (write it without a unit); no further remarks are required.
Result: {"value": 0.25}
